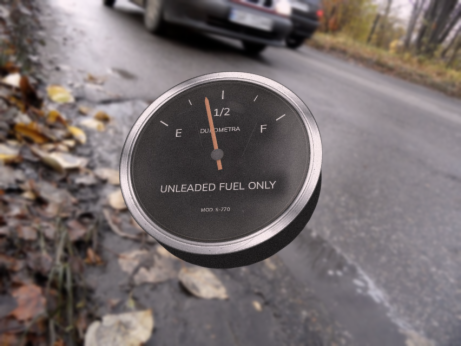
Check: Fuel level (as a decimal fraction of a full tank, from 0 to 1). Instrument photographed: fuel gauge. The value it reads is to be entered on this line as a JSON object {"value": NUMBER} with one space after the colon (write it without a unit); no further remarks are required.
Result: {"value": 0.375}
